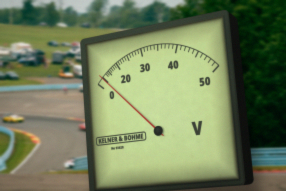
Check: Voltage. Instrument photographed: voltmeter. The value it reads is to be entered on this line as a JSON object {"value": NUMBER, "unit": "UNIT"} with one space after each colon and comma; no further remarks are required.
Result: {"value": 10, "unit": "V"}
